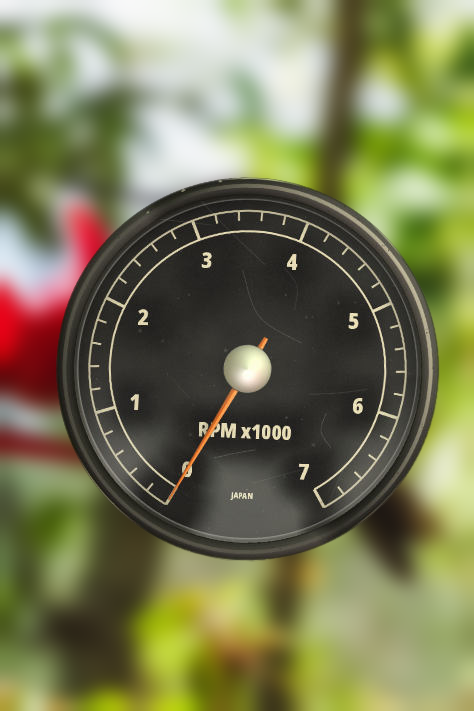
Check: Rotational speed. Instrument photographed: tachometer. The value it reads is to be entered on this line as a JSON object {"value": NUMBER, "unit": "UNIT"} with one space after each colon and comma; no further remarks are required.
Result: {"value": 0, "unit": "rpm"}
